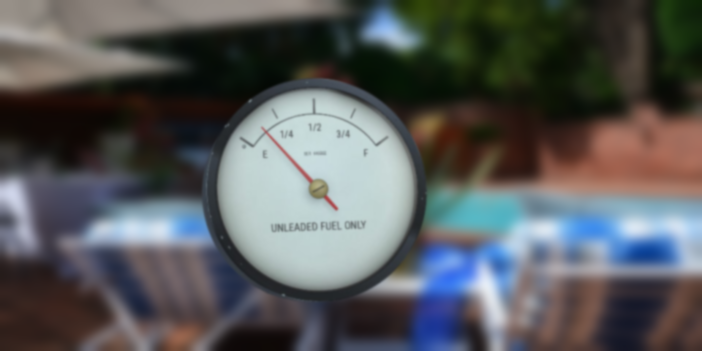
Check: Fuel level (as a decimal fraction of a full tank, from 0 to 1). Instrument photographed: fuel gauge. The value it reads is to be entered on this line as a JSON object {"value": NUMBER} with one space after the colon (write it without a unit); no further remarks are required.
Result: {"value": 0.125}
